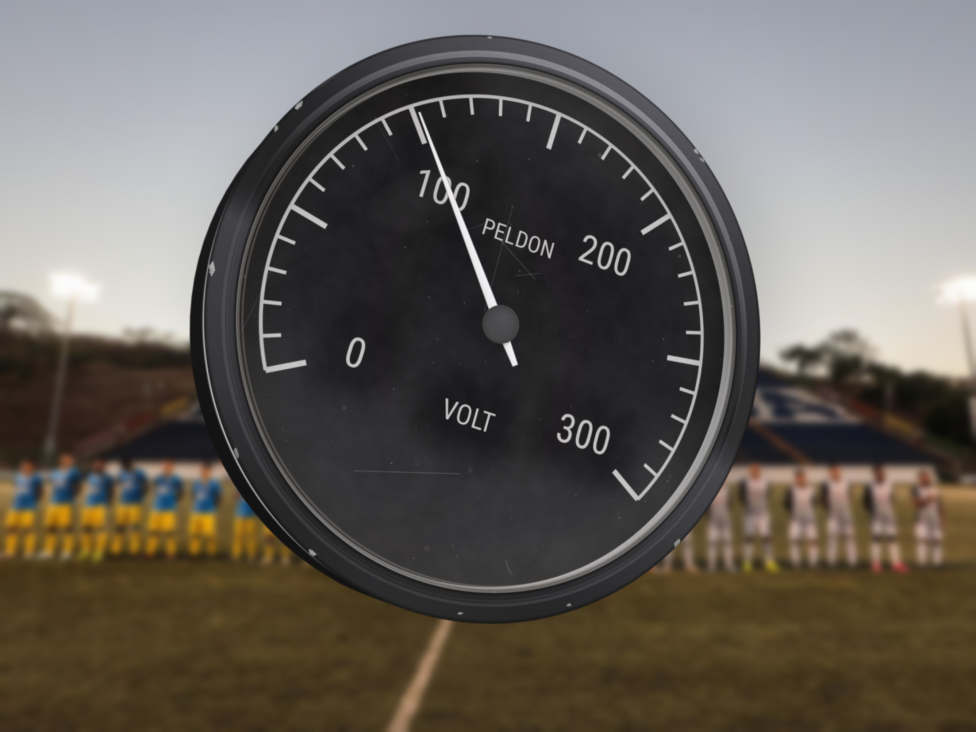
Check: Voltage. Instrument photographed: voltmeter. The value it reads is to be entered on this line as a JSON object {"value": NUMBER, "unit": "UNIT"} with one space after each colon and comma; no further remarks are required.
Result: {"value": 100, "unit": "V"}
